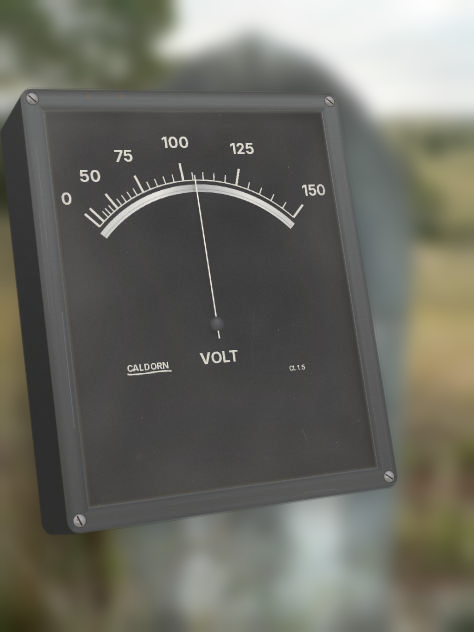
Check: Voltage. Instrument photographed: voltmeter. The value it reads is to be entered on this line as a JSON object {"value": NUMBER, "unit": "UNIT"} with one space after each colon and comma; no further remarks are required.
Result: {"value": 105, "unit": "V"}
